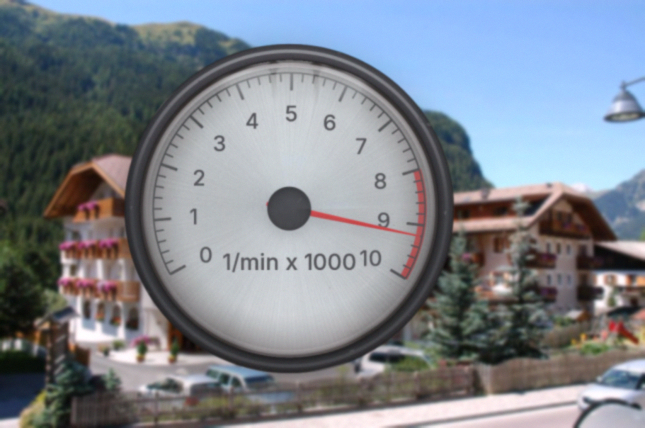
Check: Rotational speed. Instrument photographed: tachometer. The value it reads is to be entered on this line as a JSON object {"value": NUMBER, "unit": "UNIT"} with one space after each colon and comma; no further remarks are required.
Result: {"value": 9200, "unit": "rpm"}
